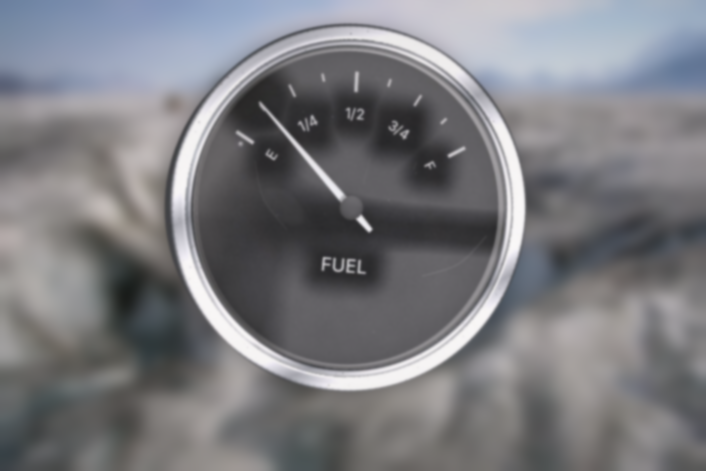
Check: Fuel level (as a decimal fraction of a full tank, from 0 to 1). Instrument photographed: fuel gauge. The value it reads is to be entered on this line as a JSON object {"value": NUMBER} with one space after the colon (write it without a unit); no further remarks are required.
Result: {"value": 0.125}
